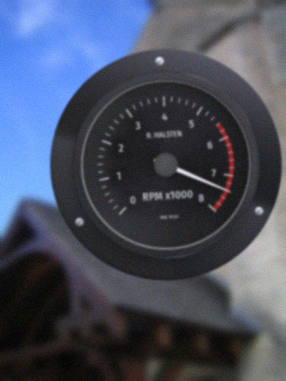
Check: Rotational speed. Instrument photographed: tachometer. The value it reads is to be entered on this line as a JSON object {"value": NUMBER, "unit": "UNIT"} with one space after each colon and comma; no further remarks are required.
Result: {"value": 7400, "unit": "rpm"}
